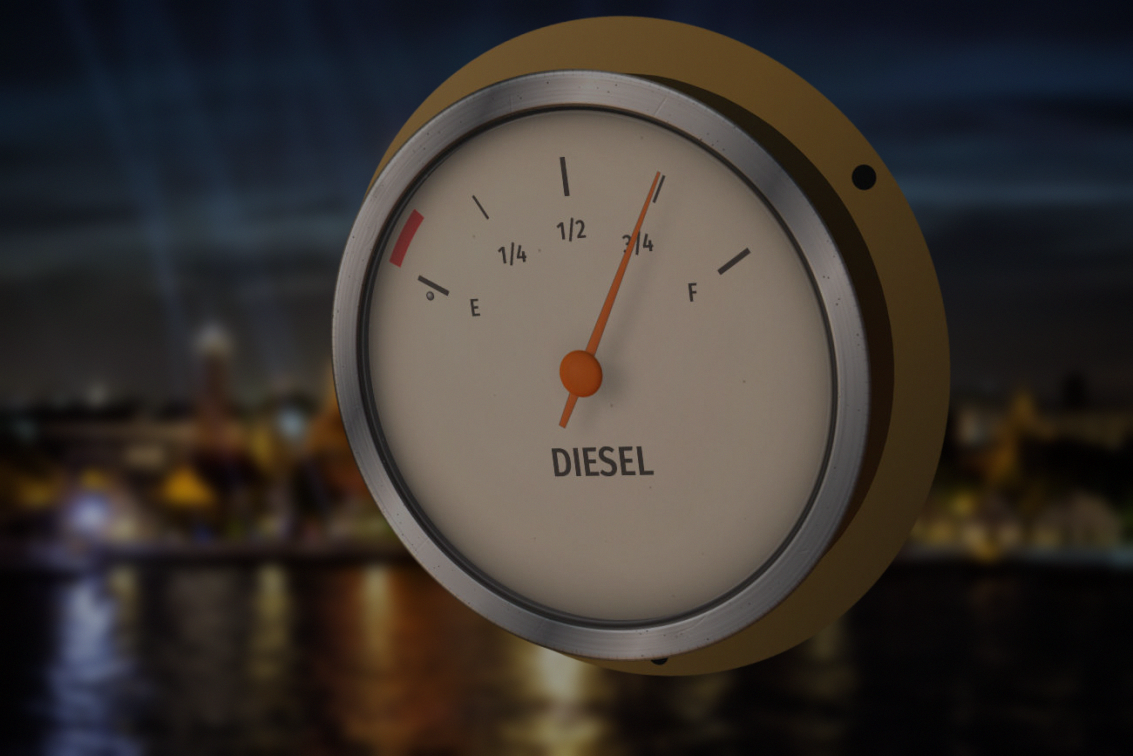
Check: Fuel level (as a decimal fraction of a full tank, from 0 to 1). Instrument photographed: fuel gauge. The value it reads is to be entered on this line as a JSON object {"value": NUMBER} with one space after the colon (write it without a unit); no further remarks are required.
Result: {"value": 0.75}
